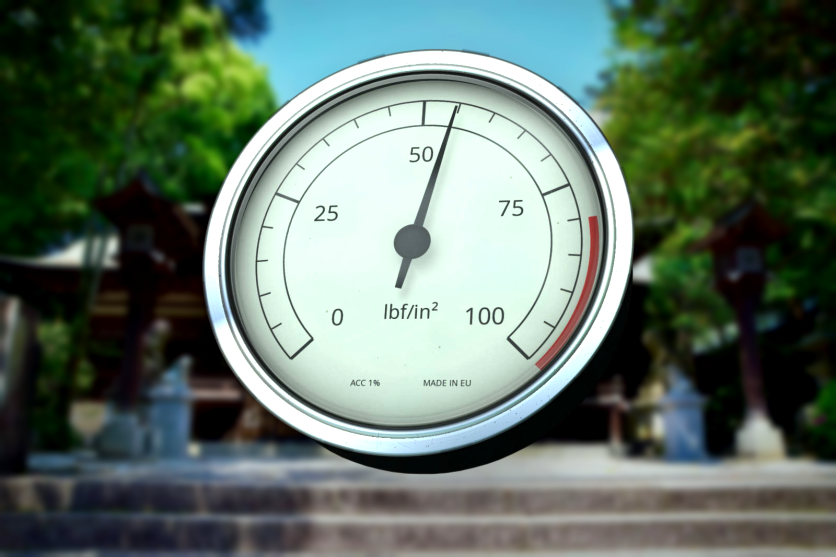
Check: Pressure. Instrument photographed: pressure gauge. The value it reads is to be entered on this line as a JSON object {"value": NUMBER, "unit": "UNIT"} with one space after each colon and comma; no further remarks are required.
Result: {"value": 55, "unit": "psi"}
